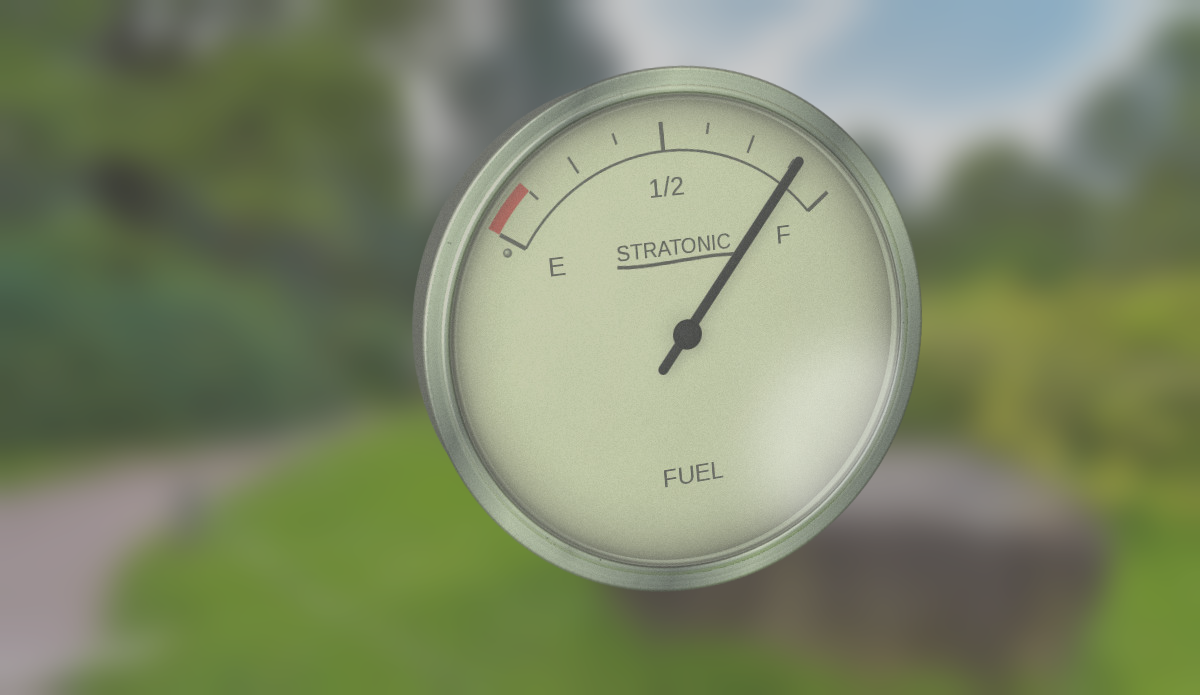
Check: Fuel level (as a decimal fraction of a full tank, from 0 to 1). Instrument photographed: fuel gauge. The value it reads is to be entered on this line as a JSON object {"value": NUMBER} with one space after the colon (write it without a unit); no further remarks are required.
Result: {"value": 0.875}
